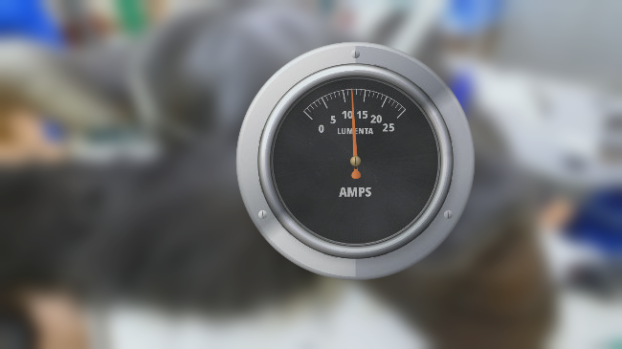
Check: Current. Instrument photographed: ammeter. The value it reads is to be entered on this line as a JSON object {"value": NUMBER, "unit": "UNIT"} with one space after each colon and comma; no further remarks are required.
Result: {"value": 12, "unit": "A"}
